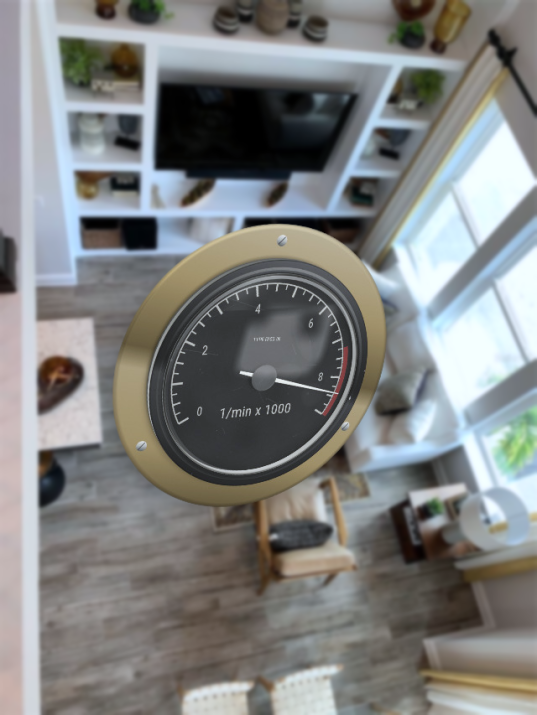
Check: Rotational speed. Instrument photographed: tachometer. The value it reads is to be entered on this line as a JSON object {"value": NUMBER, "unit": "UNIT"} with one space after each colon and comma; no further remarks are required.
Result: {"value": 8375, "unit": "rpm"}
